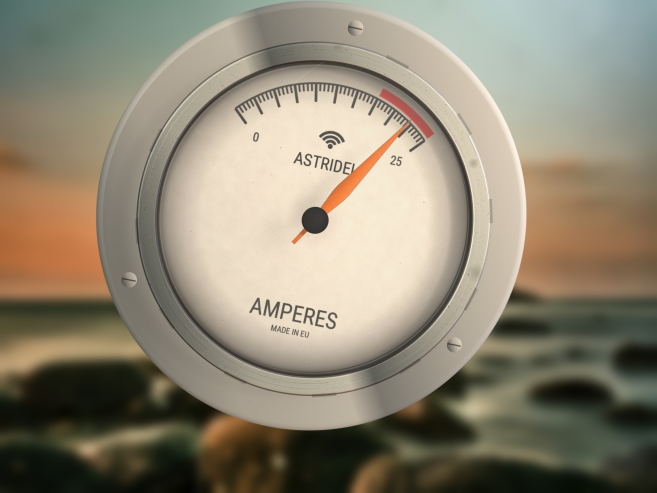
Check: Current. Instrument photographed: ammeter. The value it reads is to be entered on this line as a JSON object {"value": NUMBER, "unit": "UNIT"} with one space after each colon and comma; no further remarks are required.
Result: {"value": 22, "unit": "A"}
